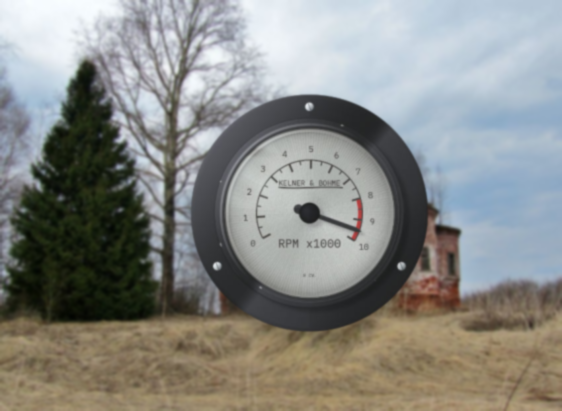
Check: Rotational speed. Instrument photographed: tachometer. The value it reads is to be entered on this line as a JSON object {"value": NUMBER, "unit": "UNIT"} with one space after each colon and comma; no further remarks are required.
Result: {"value": 9500, "unit": "rpm"}
